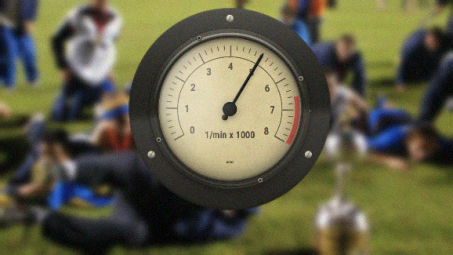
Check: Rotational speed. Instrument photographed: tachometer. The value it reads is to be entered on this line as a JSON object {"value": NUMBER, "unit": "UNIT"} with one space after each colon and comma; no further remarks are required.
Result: {"value": 5000, "unit": "rpm"}
